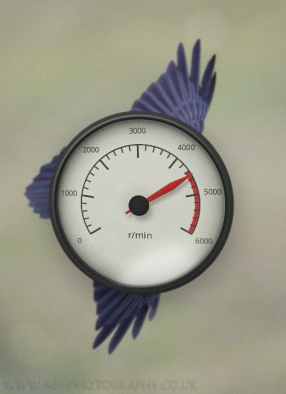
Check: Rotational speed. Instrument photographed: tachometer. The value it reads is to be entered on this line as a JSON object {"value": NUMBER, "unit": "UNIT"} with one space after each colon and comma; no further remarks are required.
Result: {"value": 4500, "unit": "rpm"}
